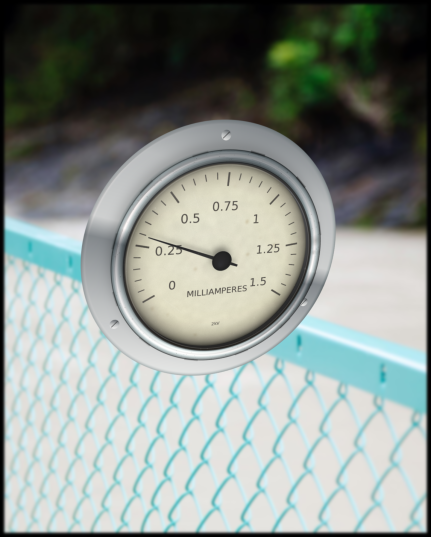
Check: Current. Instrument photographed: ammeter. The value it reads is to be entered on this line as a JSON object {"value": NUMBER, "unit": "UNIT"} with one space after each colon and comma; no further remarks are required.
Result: {"value": 0.3, "unit": "mA"}
